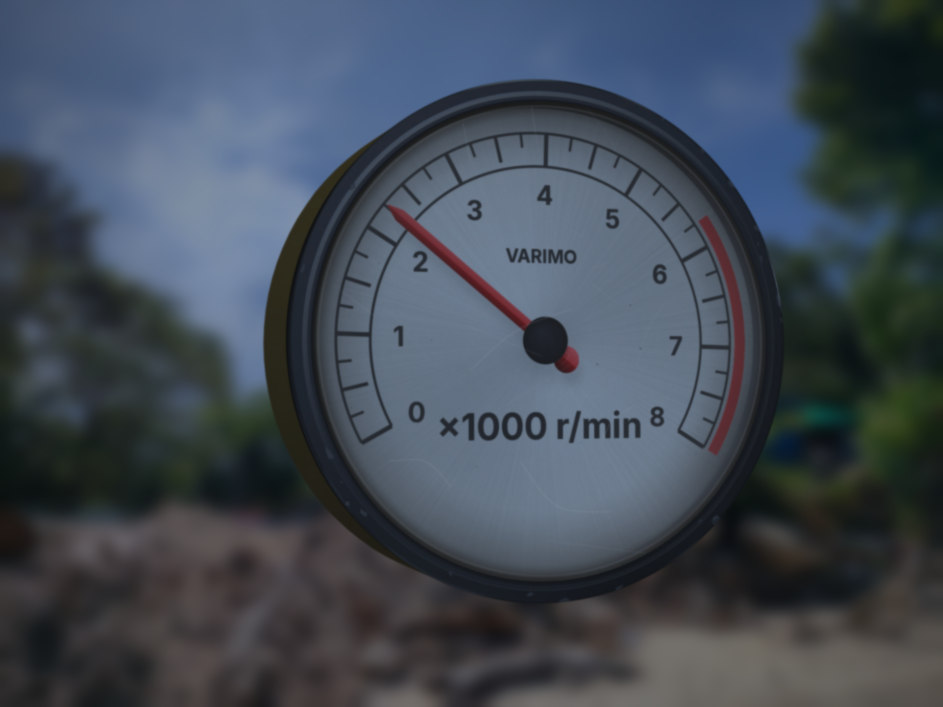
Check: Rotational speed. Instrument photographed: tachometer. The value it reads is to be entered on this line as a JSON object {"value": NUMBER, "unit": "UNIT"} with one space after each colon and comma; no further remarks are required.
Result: {"value": 2250, "unit": "rpm"}
